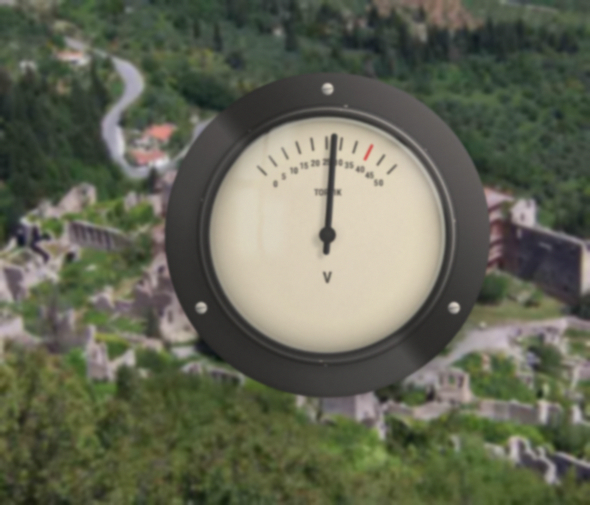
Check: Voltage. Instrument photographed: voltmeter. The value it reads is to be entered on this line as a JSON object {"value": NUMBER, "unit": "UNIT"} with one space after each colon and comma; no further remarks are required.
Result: {"value": 27.5, "unit": "V"}
